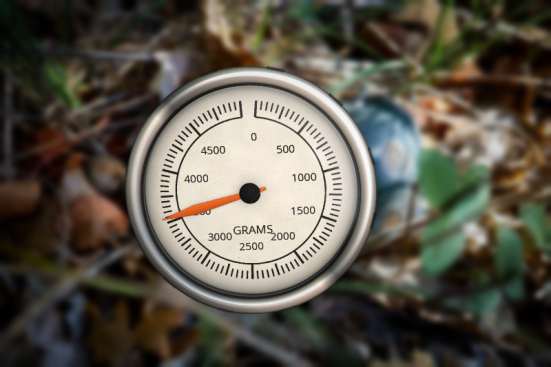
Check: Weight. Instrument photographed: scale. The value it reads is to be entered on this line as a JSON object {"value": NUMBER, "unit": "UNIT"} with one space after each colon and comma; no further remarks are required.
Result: {"value": 3550, "unit": "g"}
